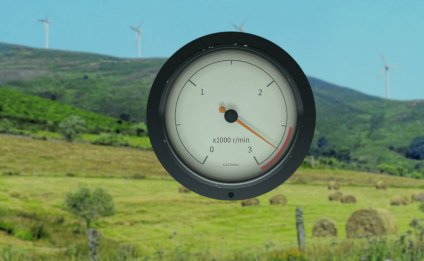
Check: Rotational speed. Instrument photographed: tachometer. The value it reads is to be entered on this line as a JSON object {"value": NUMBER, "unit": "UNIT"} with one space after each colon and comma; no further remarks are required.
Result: {"value": 2750, "unit": "rpm"}
